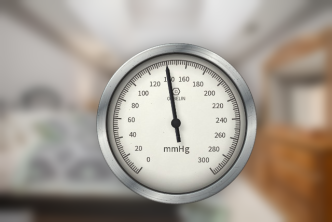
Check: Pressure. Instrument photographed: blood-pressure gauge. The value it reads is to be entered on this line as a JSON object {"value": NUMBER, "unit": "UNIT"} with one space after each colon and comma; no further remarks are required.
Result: {"value": 140, "unit": "mmHg"}
